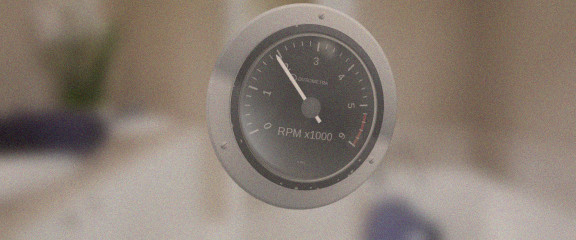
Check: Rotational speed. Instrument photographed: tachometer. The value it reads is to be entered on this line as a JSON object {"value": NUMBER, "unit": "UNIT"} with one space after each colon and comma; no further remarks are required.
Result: {"value": 1900, "unit": "rpm"}
